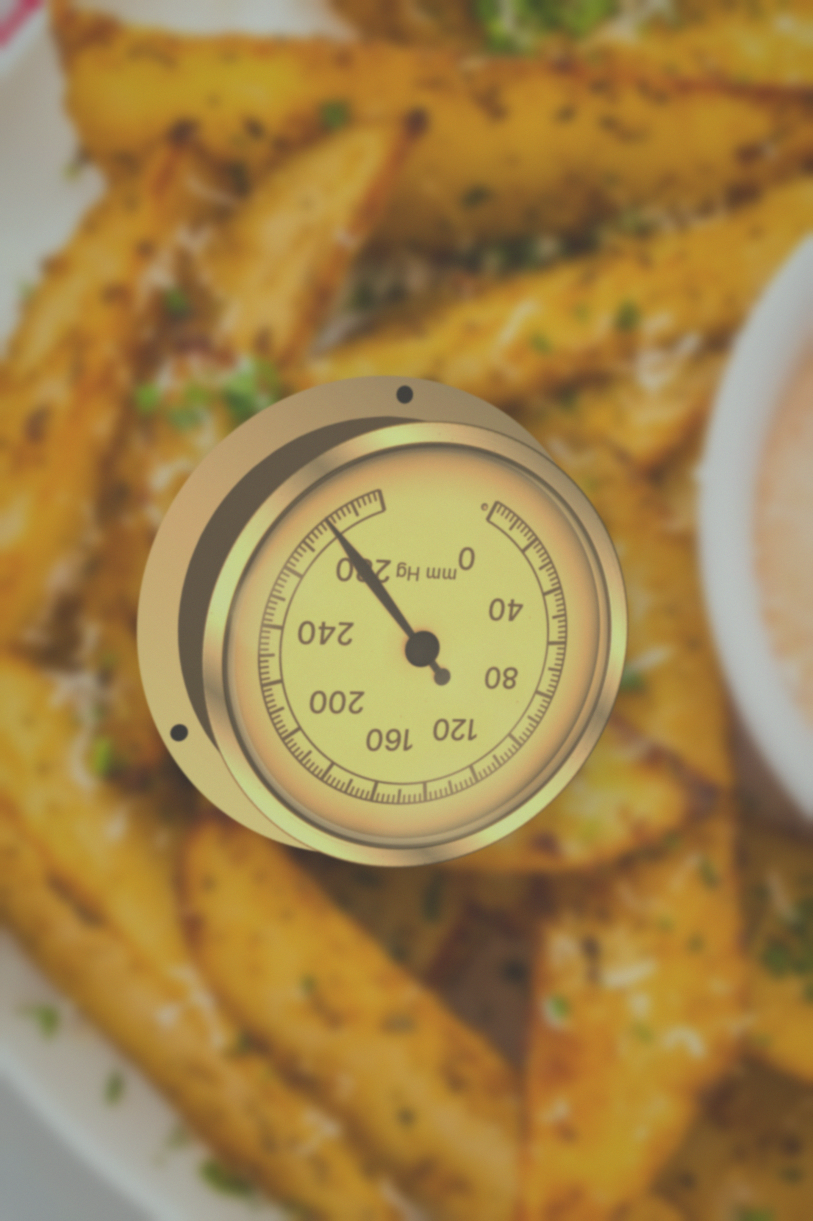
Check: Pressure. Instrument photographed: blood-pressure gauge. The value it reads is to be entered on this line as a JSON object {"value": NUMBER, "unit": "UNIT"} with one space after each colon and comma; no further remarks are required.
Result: {"value": 280, "unit": "mmHg"}
